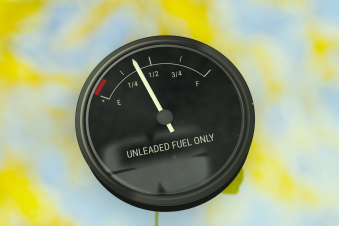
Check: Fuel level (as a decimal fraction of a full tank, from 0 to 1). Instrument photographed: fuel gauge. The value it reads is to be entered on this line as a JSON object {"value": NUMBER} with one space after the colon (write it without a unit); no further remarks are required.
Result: {"value": 0.375}
